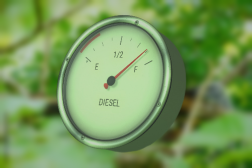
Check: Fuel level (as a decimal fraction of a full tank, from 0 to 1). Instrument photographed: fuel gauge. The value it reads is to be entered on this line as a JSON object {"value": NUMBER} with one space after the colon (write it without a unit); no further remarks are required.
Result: {"value": 0.875}
